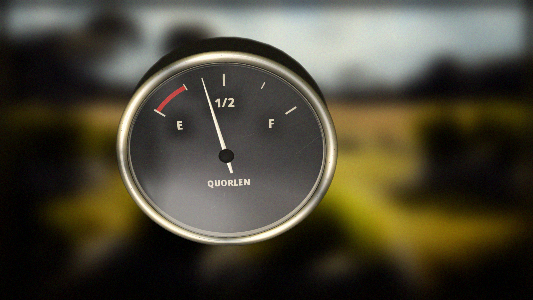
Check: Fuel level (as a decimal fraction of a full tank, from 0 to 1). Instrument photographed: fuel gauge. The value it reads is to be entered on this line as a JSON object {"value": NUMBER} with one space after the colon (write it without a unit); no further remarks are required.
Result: {"value": 0.375}
